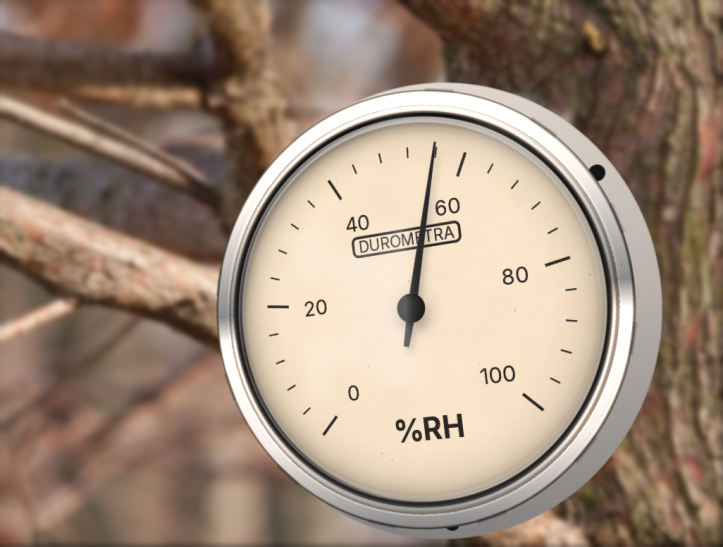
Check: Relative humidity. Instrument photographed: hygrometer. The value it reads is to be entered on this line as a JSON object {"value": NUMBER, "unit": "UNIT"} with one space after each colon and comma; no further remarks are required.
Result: {"value": 56, "unit": "%"}
